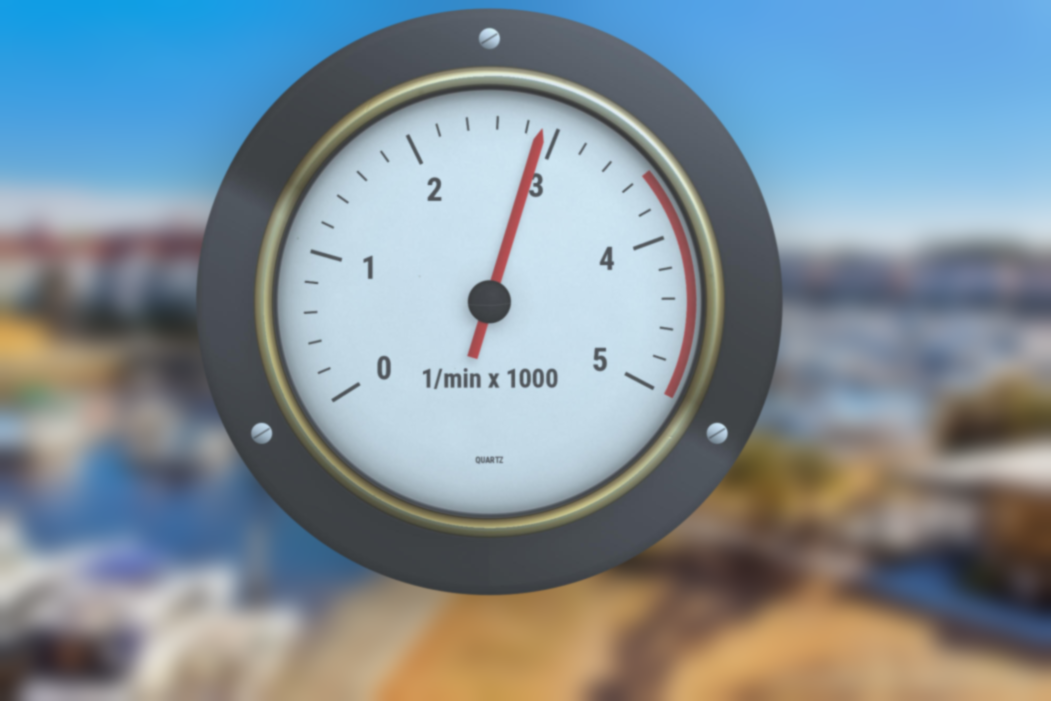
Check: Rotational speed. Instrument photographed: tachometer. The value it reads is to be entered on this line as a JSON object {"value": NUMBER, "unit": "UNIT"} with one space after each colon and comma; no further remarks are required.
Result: {"value": 2900, "unit": "rpm"}
